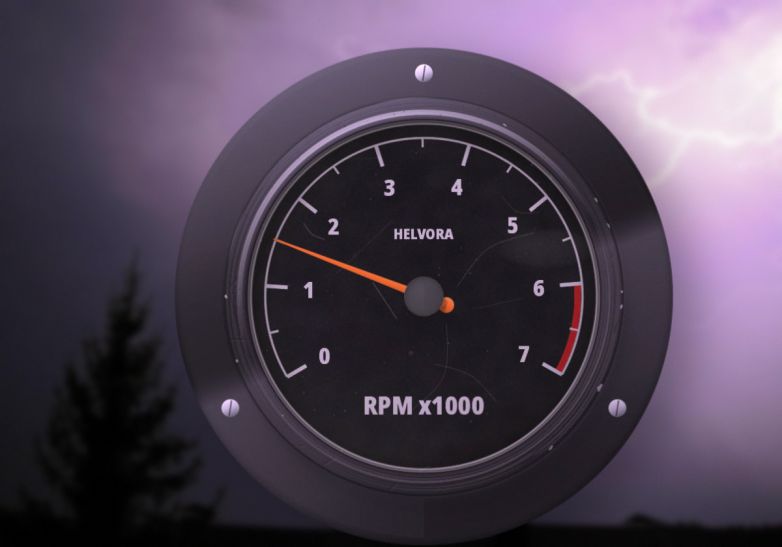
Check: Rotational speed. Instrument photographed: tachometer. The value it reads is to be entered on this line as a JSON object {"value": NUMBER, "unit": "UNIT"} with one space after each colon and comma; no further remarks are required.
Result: {"value": 1500, "unit": "rpm"}
